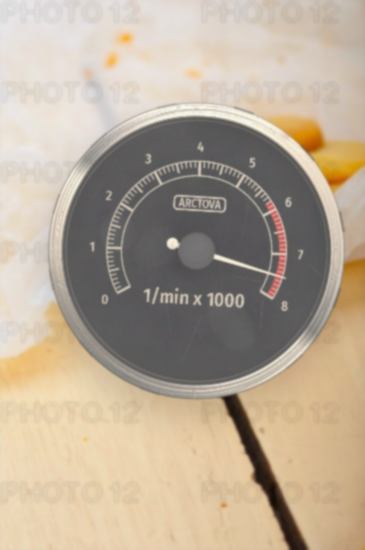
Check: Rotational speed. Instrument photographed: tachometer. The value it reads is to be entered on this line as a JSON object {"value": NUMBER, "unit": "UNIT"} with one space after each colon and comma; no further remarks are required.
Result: {"value": 7500, "unit": "rpm"}
